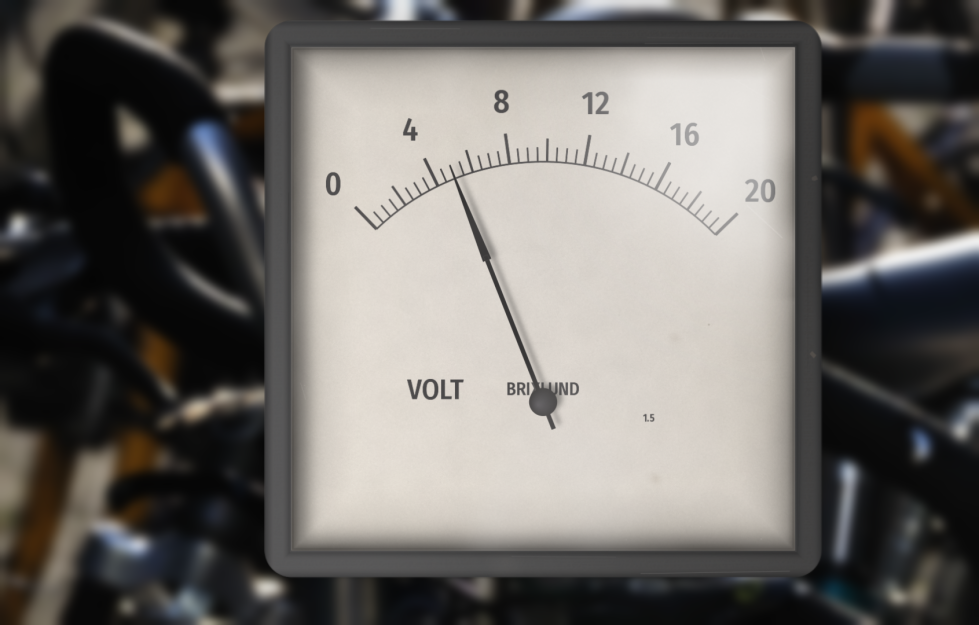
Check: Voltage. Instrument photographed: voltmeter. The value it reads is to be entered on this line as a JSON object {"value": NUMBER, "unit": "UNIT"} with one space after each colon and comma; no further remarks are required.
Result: {"value": 5, "unit": "V"}
